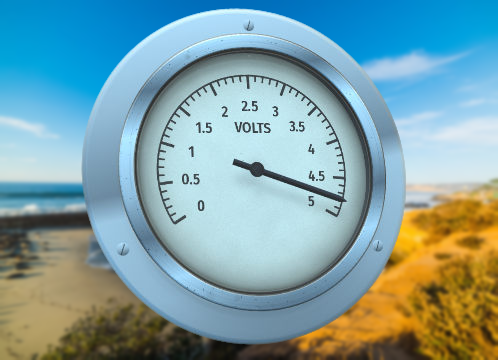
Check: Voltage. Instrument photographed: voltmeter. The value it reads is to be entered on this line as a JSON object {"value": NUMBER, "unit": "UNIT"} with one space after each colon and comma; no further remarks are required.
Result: {"value": 4.8, "unit": "V"}
